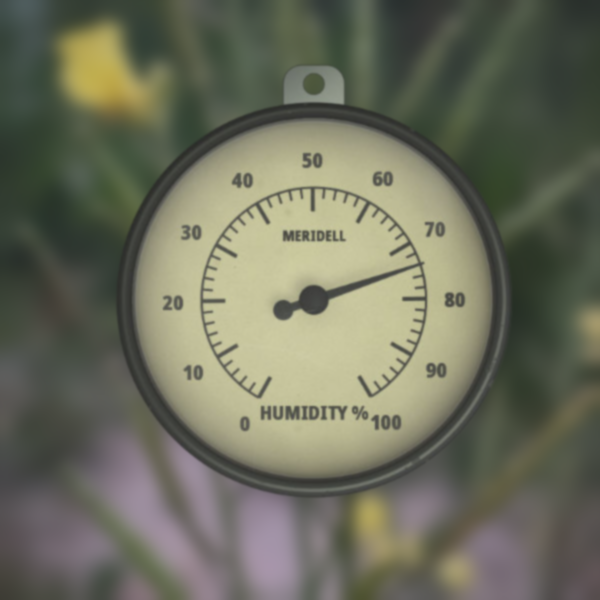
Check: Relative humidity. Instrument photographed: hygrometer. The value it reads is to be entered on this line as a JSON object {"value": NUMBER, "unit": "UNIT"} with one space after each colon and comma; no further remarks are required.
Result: {"value": 74, "unit": "%"}
